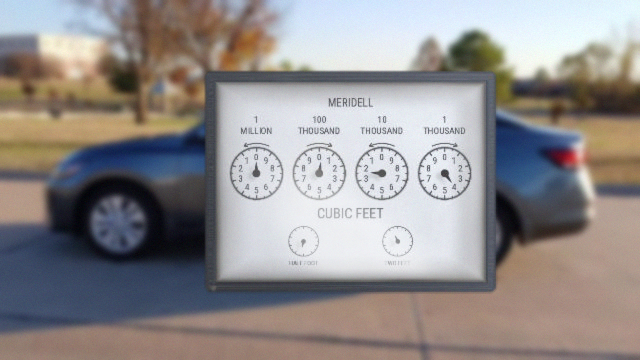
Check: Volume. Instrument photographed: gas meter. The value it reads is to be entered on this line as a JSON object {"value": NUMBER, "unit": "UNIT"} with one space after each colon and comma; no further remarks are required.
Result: {"value": 2400, "unit": "ft³"}
